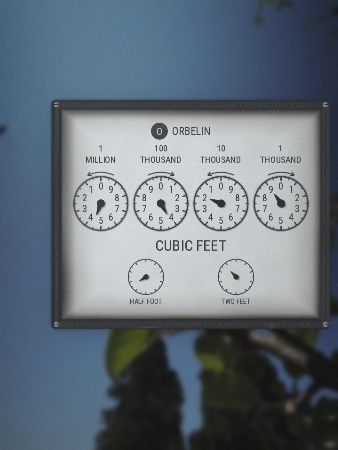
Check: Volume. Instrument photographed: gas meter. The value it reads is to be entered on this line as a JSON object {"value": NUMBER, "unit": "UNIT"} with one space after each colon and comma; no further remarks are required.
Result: {"value": 441900, "unit": "ft³"}
